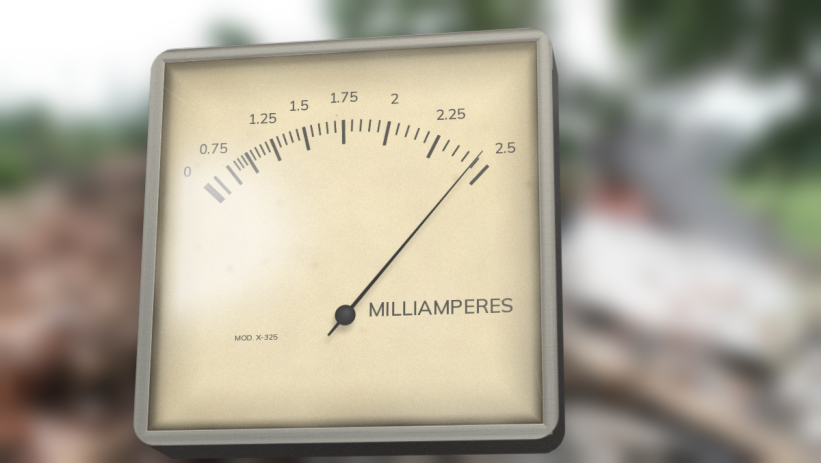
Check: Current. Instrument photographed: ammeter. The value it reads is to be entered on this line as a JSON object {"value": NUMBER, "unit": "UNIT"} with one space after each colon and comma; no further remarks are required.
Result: {"value": 2.45, "unit": "mA"}
